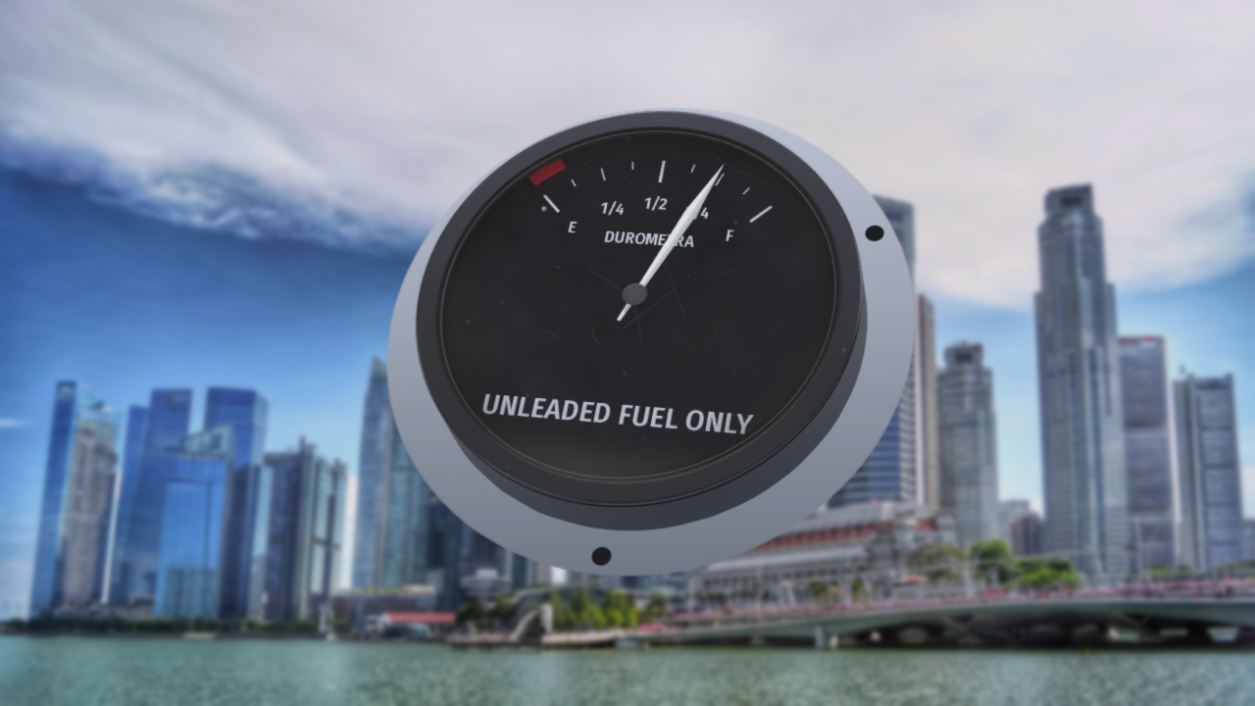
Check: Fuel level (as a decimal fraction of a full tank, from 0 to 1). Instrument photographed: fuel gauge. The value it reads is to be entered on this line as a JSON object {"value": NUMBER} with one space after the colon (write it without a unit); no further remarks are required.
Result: {"value": 0.75}
